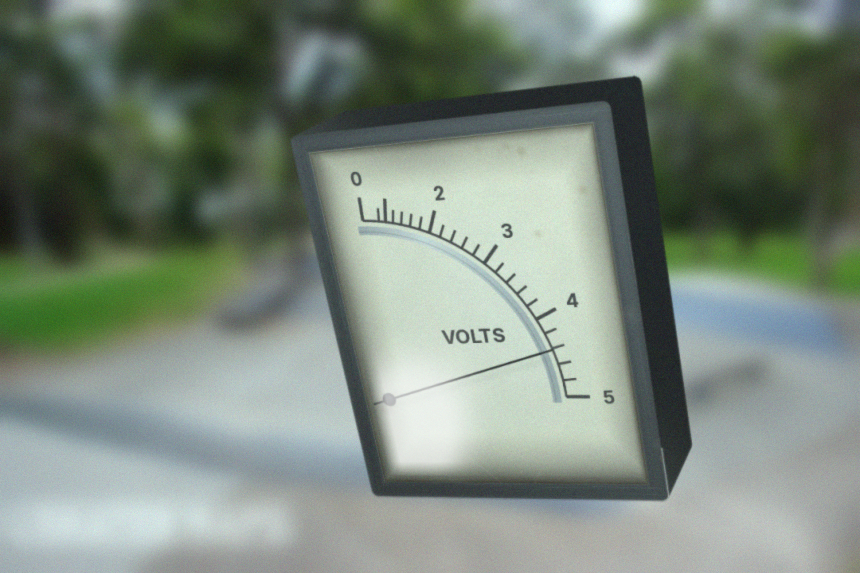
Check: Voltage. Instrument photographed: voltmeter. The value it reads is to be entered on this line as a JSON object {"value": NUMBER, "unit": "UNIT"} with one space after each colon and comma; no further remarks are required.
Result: {"value": 4.4, "unit": "V"}
